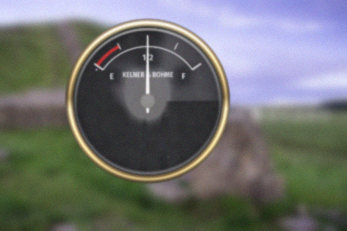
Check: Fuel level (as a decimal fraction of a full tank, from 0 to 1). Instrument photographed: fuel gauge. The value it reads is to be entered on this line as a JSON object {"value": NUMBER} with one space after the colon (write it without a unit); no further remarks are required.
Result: {"value": 0.5}
